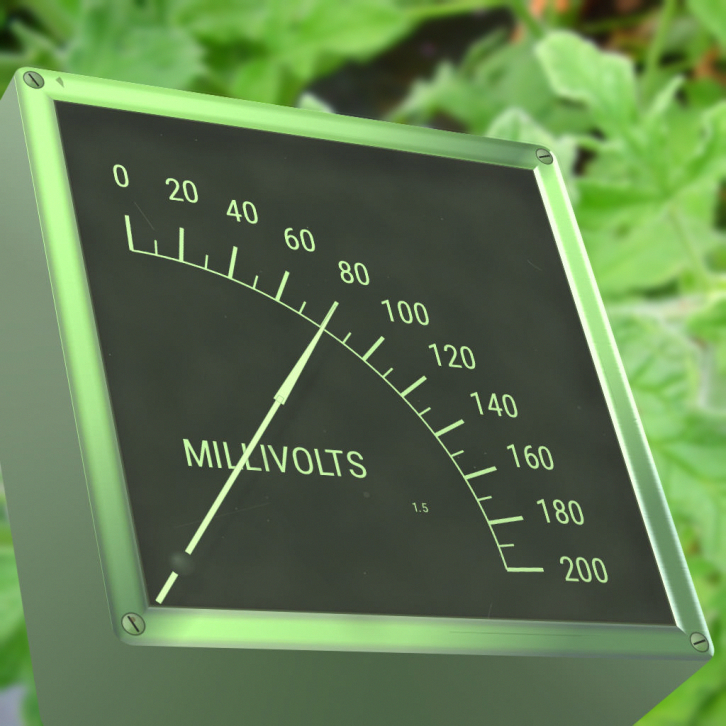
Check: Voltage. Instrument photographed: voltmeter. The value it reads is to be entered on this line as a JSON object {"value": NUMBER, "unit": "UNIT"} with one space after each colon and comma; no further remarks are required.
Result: {"value": 80, "unit": "mV"}
